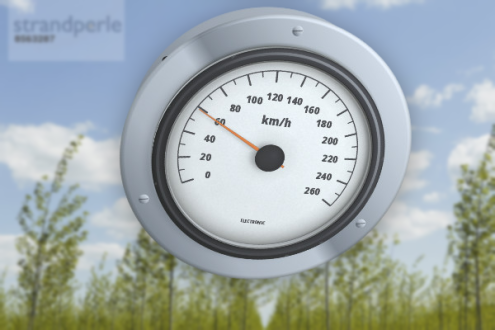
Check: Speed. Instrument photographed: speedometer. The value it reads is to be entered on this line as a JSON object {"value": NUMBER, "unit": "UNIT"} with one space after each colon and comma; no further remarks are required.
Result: {"value": 60, "unit": "km/h"}
